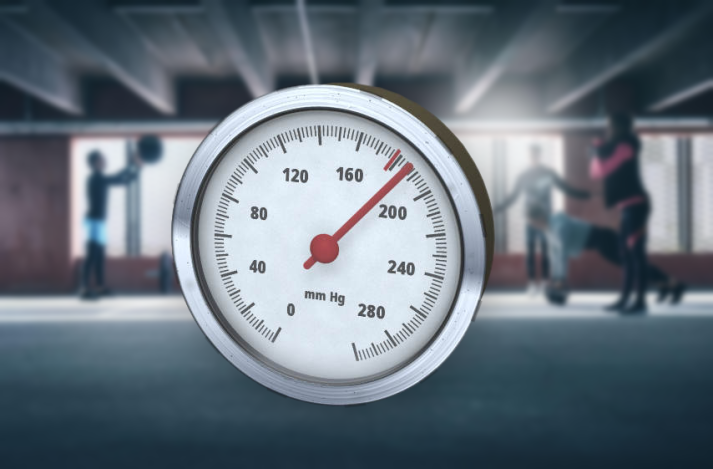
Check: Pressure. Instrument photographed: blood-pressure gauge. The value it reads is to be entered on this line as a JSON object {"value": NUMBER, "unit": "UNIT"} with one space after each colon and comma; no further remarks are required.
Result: {"value": 186, "unit": "mmHg"}
